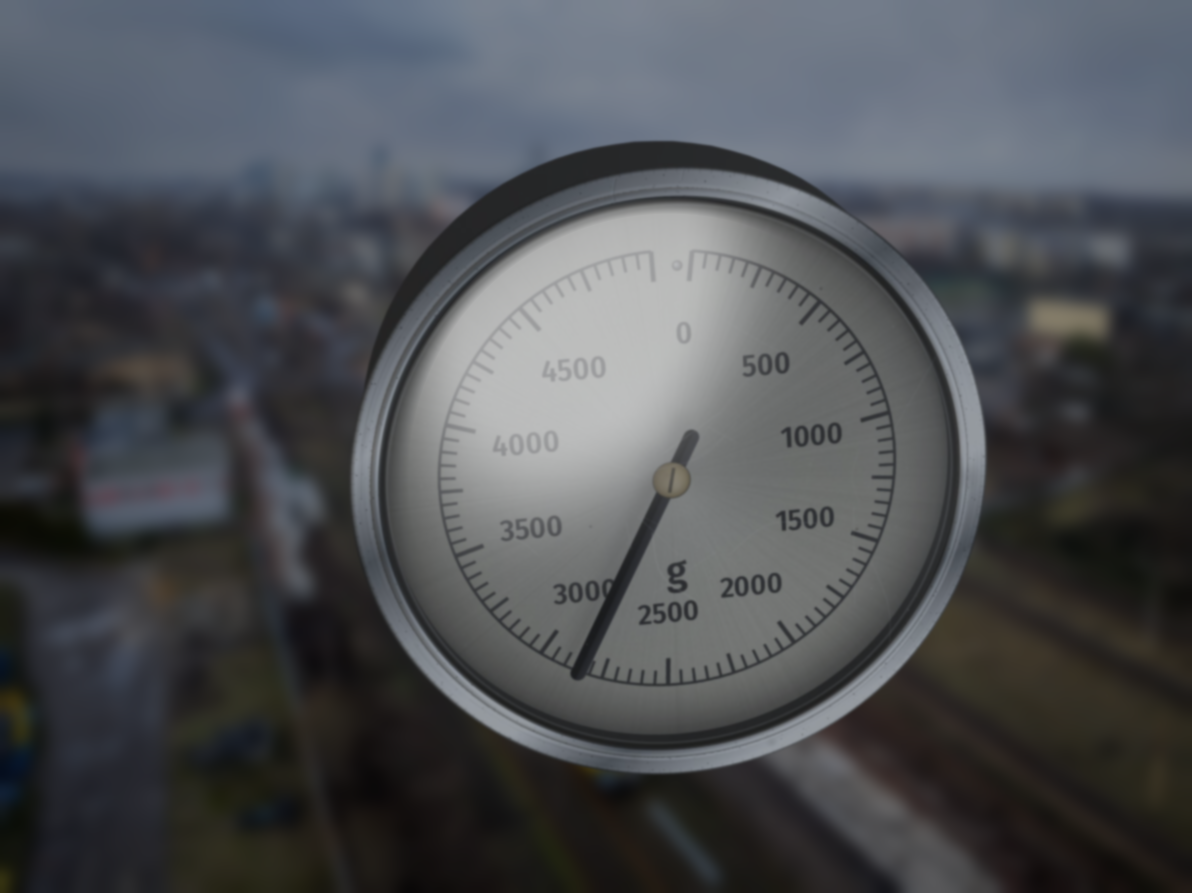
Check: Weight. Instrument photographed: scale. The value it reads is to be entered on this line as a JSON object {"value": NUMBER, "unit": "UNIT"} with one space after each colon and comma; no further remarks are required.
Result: {"value": 2850, "unit": "g"}
